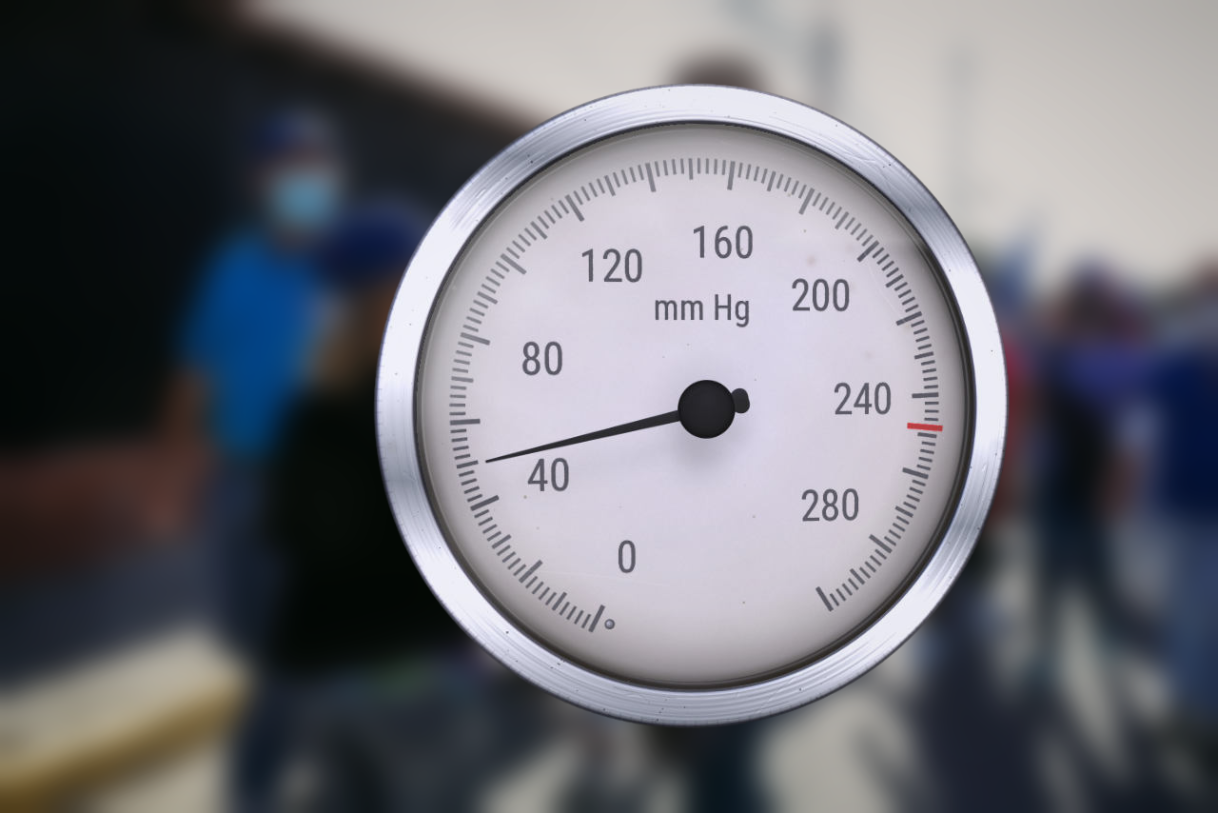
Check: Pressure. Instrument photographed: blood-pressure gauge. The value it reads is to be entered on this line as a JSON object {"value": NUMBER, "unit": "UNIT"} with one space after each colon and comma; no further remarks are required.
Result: {"value": 50, "unit": "mmHg"}
